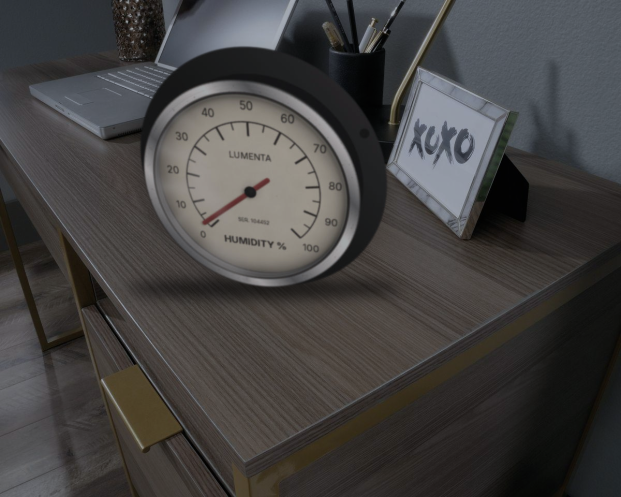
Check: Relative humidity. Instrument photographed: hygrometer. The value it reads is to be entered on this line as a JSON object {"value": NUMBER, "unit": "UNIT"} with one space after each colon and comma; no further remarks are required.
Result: {"value": 2.5, "unit": "%"}
